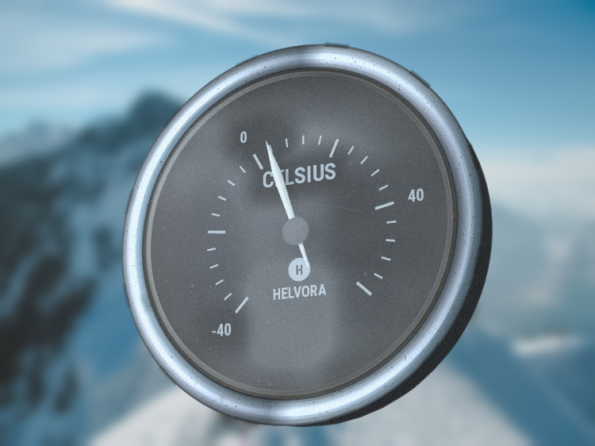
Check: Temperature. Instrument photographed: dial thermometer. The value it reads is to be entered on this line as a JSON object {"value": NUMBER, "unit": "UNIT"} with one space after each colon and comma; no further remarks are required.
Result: {"value": 4, "unit": "°C"}
